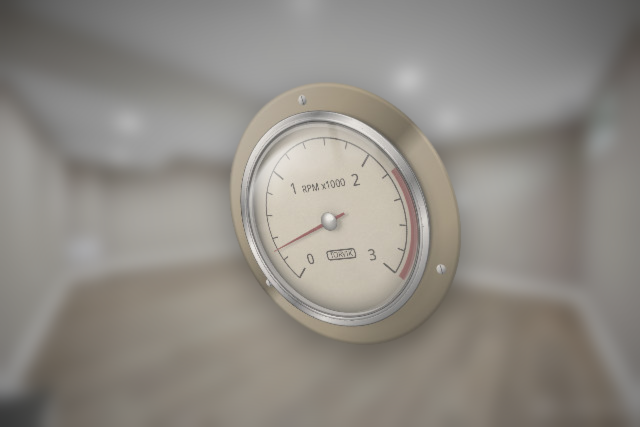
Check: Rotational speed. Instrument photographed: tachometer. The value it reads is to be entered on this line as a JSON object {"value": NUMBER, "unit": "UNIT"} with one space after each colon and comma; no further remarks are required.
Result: {"value": 300, "unit": "rpm"}
